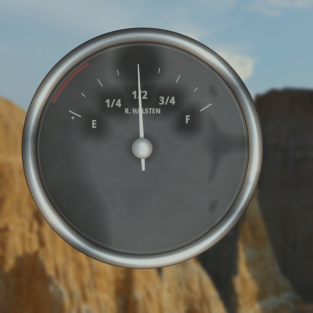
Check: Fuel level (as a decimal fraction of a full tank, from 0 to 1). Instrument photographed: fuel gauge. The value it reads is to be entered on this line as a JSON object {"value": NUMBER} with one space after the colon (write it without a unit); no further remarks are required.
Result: {"value": 0.5}
